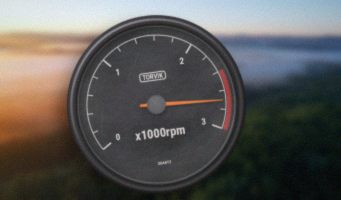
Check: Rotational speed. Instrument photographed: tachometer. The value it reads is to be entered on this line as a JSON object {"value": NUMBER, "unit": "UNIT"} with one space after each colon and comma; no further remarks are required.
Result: {"value": 2700, "unit": "rpm"}
